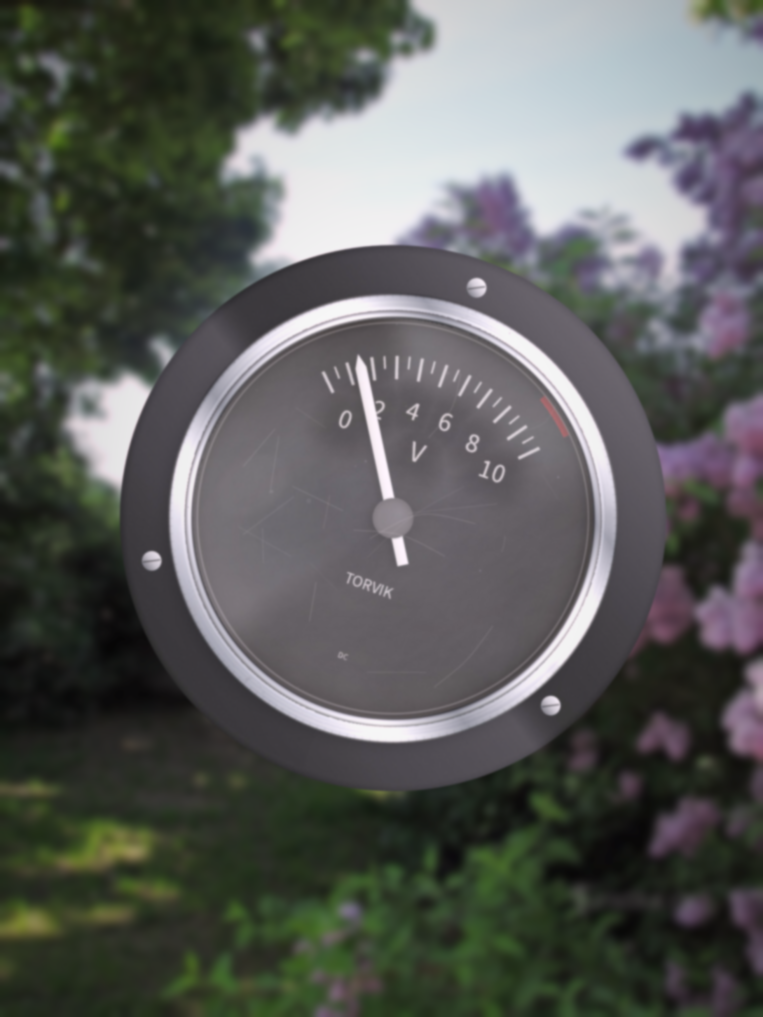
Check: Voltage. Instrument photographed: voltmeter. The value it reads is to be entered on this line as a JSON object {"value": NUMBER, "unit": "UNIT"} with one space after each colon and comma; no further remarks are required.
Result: {"value": 1.5, "unit": "V"}
